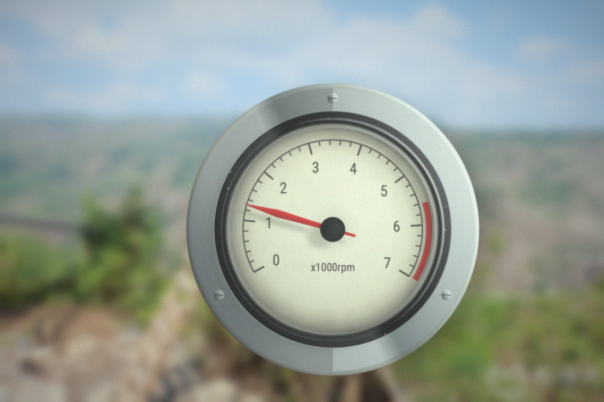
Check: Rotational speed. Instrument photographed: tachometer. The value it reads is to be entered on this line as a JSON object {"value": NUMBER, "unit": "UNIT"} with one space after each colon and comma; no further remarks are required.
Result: {"value": 1300, "unit": "rpm"}
